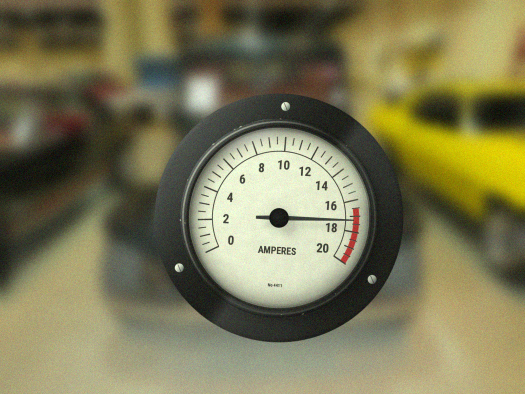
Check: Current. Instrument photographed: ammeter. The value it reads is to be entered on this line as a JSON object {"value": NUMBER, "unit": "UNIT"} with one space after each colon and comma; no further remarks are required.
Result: {"value": 17.25, "unit": "A"}
